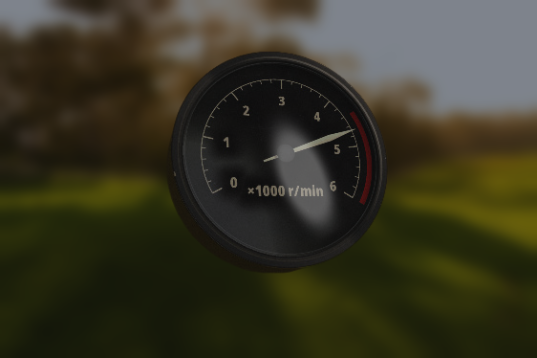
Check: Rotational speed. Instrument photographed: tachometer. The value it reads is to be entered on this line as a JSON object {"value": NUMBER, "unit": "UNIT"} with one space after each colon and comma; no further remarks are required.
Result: {"value": 4700, "unit": "rpm"}
